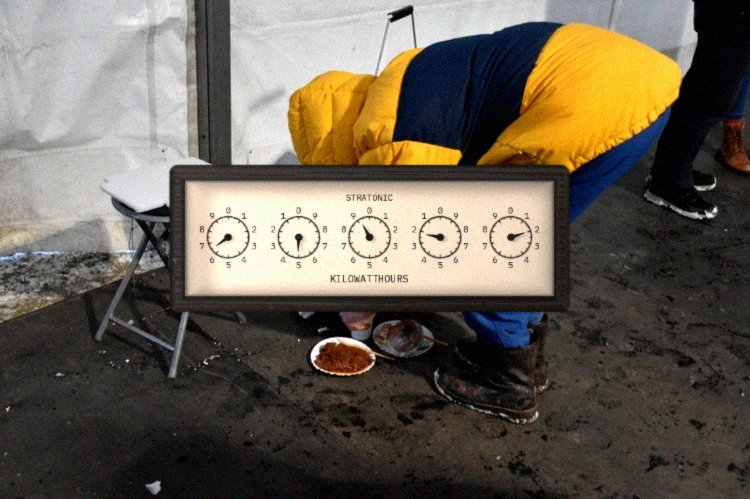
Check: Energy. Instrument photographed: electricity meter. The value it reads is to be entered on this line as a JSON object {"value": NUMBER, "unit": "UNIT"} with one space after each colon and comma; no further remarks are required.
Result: {"value": 64922, "unit": "kWh"}
